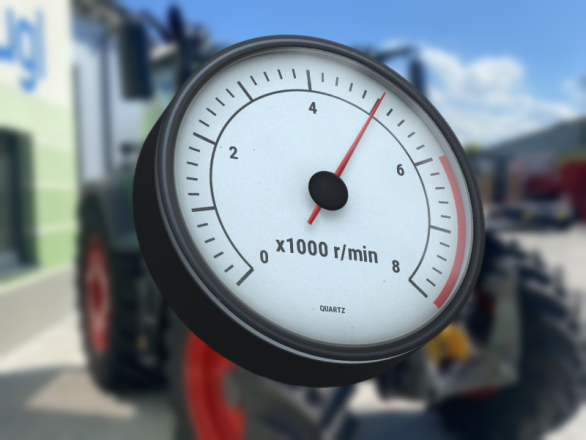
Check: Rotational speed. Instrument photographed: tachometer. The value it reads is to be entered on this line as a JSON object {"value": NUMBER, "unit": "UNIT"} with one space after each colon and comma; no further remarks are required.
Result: {"value": 5000, "unit": "rpm"}
